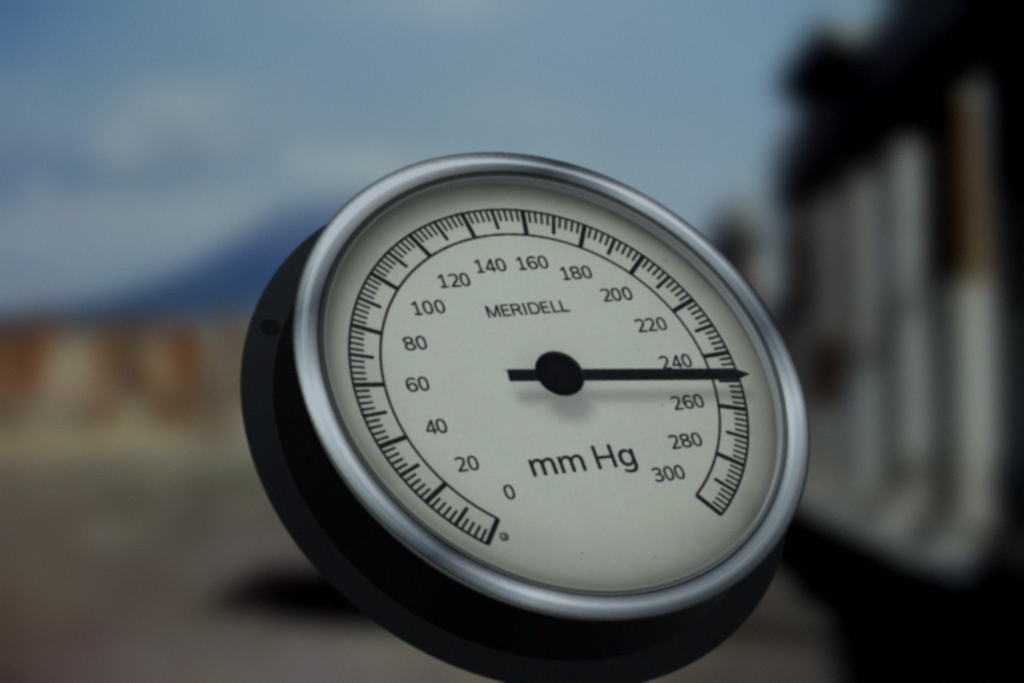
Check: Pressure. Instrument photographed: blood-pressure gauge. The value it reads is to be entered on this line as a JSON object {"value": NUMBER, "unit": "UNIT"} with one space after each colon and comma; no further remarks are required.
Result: {"value": 250, "unit": "mmHg"}
